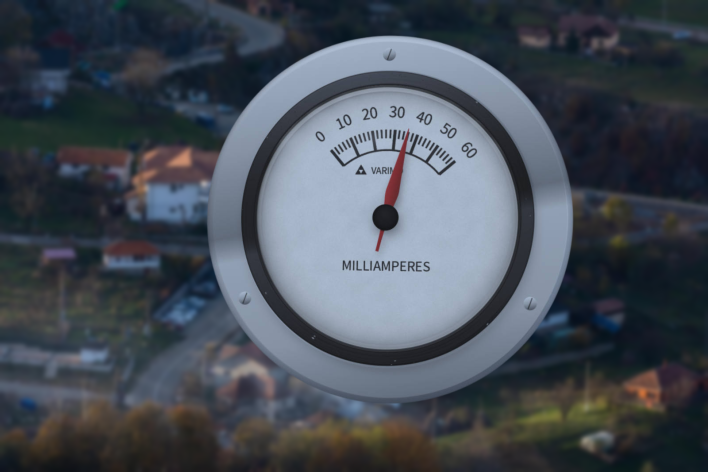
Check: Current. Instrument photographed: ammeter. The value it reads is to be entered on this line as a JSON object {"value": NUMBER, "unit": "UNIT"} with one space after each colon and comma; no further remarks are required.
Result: {"value": 36, "unit": "mA"}
